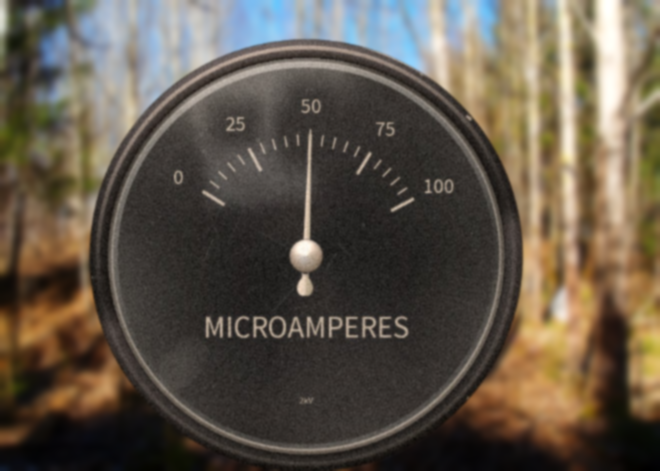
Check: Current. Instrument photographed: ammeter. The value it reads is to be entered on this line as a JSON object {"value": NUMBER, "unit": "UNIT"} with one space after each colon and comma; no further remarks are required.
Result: {"value": 50, "unit": "µA"}
